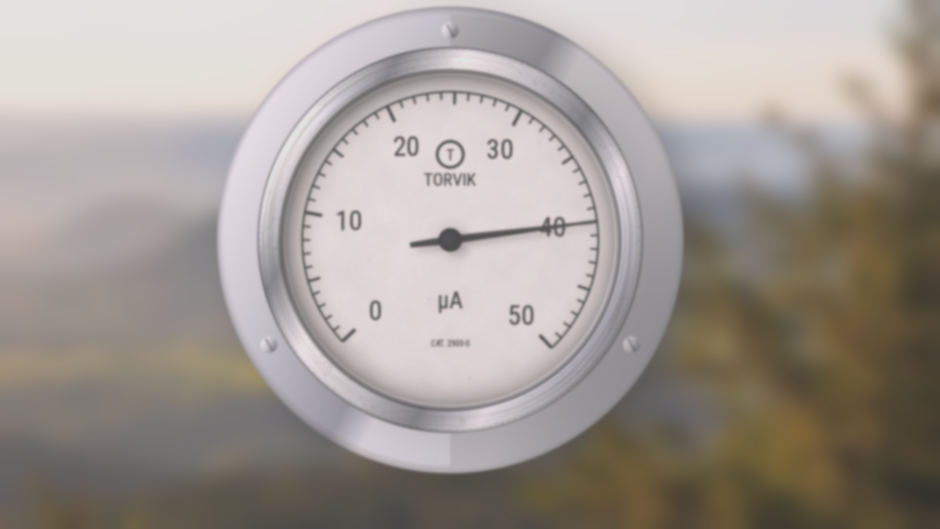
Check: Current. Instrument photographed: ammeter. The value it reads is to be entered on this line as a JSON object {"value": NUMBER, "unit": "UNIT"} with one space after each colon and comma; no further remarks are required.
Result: {"value": 40, "unit": "µA"}
